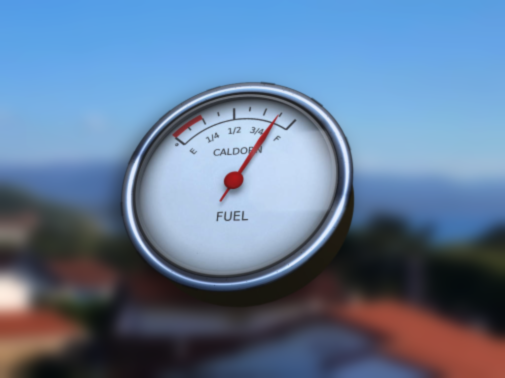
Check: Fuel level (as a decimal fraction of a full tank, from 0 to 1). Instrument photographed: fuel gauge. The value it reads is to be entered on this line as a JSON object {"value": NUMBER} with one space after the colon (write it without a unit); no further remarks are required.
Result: {"value": 0.875}
